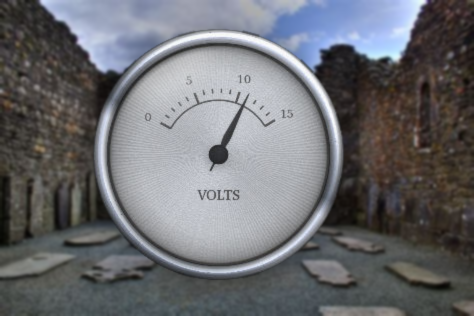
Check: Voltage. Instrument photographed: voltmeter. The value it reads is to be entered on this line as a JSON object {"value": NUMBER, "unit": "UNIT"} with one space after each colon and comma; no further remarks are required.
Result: {"value": 11, "unit": "V"}
